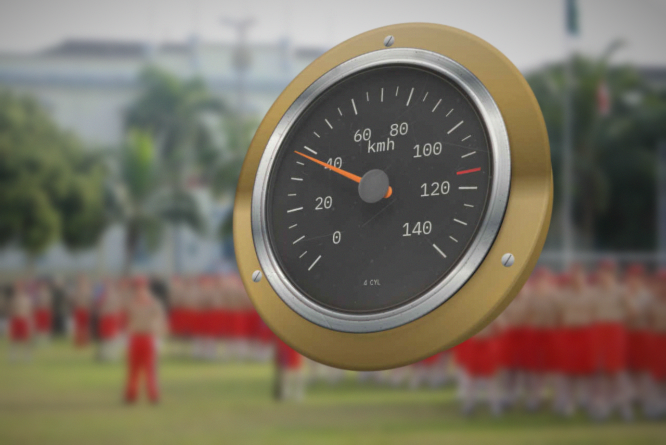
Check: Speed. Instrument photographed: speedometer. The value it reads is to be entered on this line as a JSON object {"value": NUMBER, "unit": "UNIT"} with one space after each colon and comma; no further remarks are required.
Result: {"value": 37.5, "unit": "km/h"}
